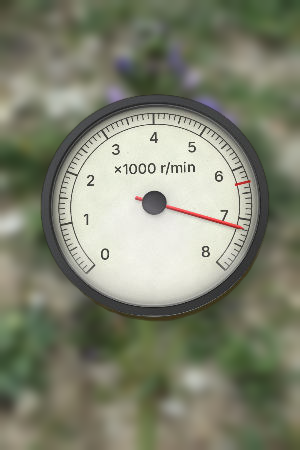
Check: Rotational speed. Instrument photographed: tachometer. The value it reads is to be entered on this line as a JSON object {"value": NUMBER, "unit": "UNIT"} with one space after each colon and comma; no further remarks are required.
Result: {"value": 7200, "unit": "rpm"}
